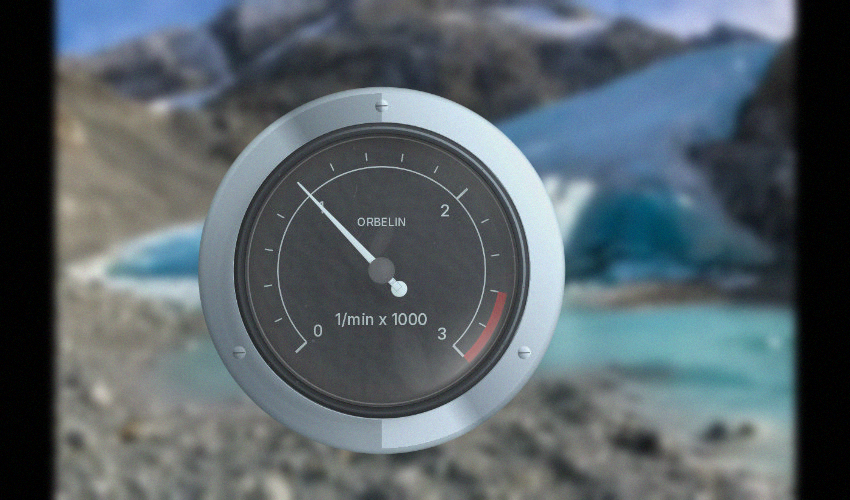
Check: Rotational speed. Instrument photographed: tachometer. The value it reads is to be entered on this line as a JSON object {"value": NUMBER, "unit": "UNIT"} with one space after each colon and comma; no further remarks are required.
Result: {"value": 1000, "unit": "rpm"}
